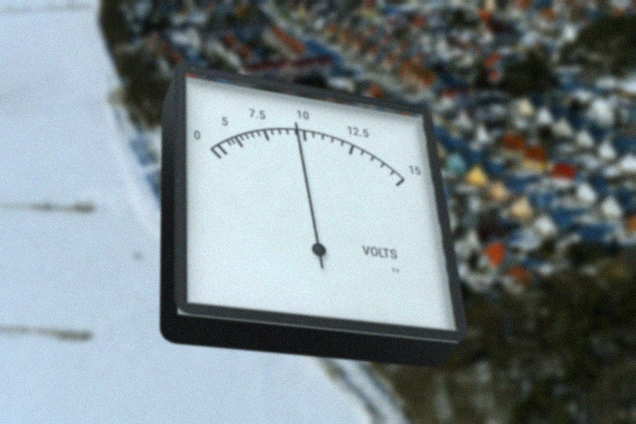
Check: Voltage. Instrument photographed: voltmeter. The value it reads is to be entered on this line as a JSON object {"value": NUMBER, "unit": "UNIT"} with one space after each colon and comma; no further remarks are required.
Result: {"value": 9.5, "unit": "V"}
